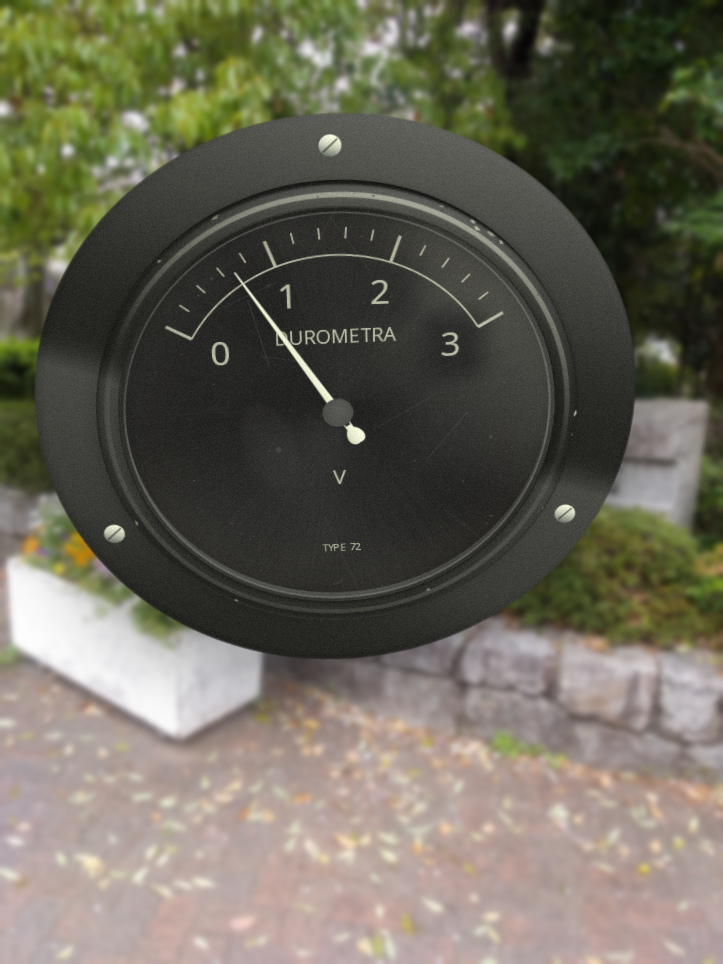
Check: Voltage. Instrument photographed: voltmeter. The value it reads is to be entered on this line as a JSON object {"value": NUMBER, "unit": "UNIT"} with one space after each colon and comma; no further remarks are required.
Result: {"value": 0.7, "unit": "V"}
